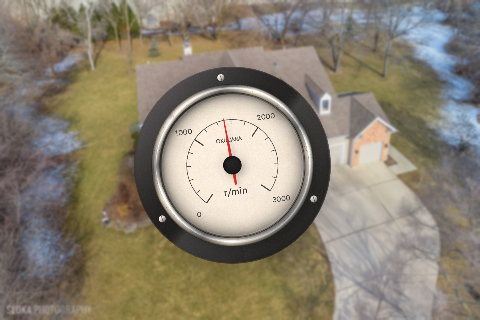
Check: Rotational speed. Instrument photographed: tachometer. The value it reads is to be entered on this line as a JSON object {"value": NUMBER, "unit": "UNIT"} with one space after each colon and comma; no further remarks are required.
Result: {"value": 1500, "unit": "rpm"}
